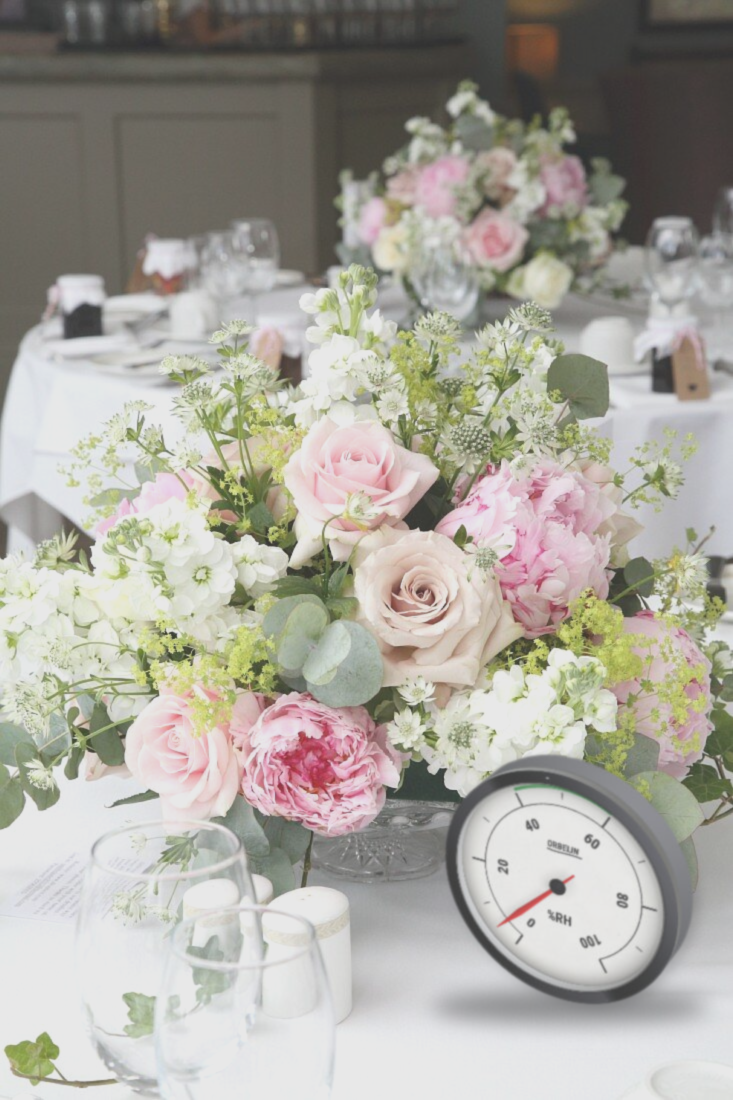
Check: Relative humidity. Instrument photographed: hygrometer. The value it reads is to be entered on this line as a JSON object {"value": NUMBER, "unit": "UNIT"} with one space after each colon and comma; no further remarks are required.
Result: {"value": 5, "unit": "%"}
